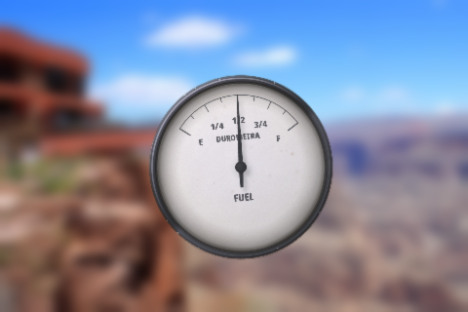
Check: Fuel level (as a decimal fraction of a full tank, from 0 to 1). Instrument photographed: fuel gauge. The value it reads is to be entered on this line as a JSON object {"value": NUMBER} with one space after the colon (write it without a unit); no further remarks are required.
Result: {"value": 0.5}
